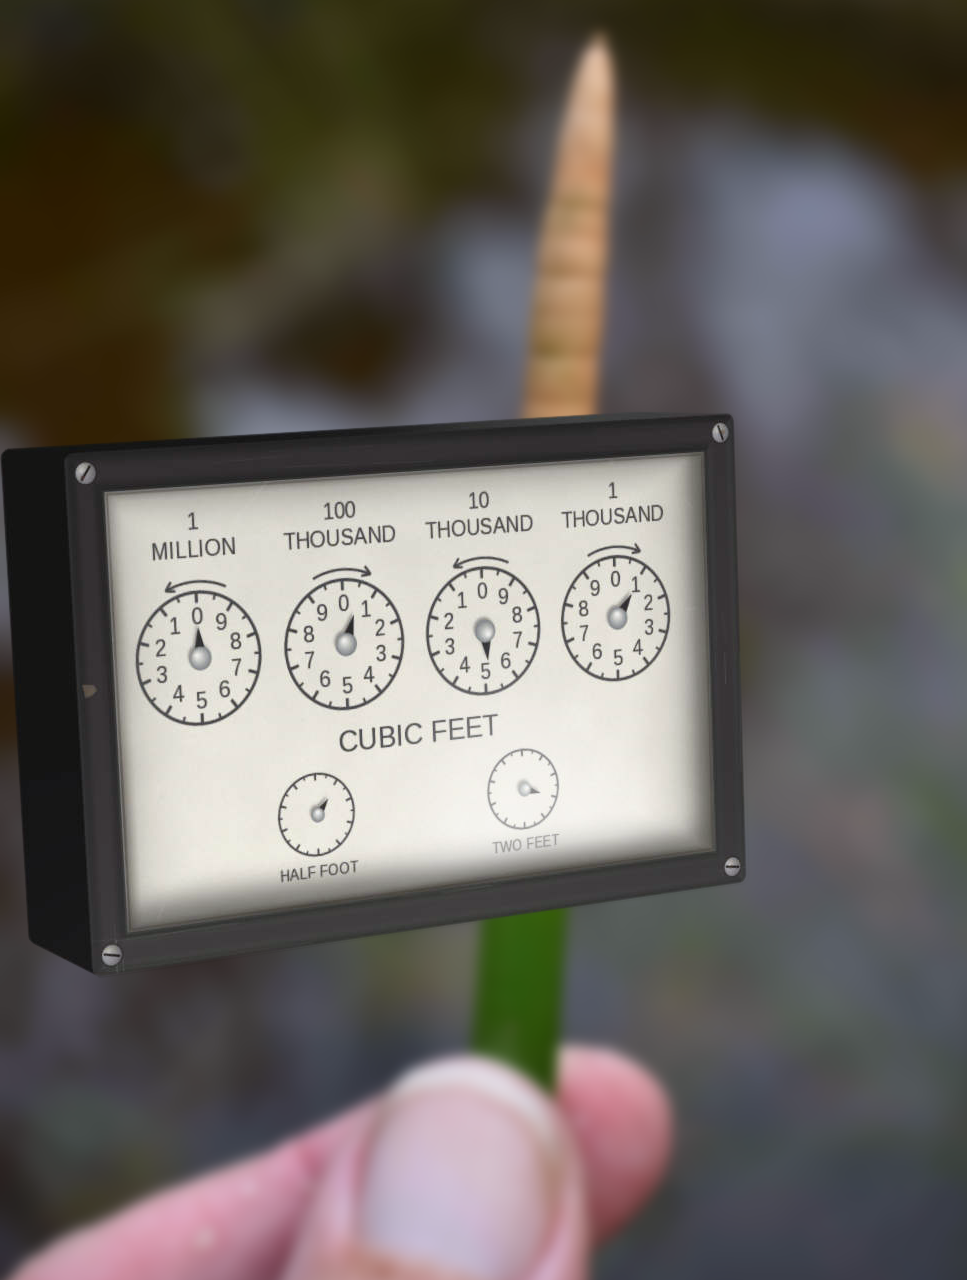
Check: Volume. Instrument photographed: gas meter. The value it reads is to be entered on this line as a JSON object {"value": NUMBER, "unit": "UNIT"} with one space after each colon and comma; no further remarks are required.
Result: {"value": 5100, "unit": "ft³"}
